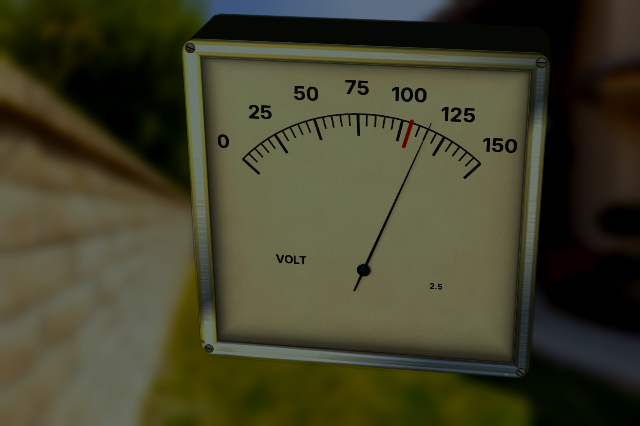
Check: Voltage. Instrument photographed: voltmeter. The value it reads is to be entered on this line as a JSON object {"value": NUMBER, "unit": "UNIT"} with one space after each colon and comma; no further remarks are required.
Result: {"value": 115, "unit": "V"}
